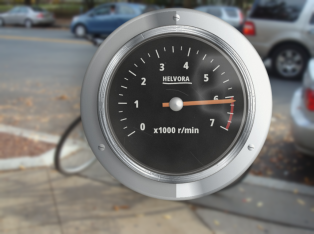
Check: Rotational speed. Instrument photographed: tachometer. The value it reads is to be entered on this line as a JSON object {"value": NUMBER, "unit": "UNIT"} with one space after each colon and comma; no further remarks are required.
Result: {"value": 6125, "unit": "rpm"}
